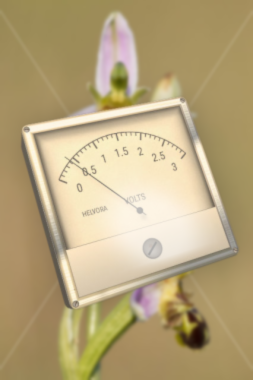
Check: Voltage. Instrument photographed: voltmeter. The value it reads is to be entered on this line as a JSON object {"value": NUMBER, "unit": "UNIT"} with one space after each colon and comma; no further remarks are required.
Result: {"value": 0.4, "unit": "V"}
